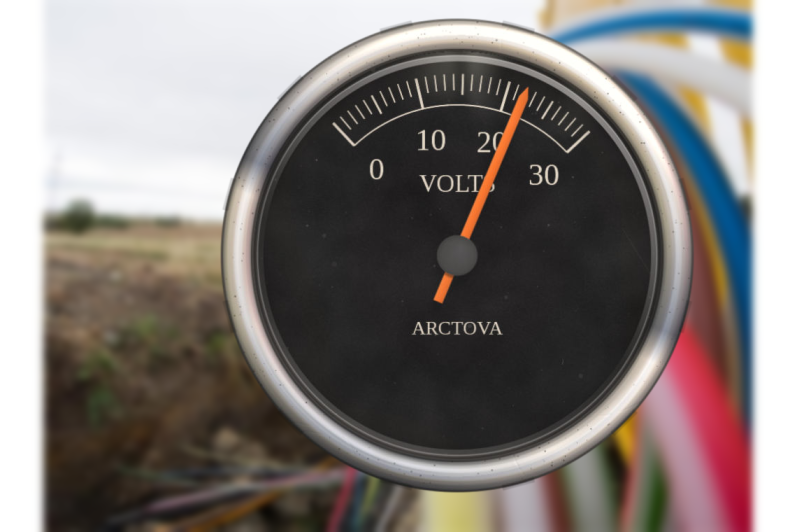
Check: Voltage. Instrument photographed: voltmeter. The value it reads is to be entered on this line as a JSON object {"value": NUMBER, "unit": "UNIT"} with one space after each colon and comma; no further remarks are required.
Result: {"value": 22, "unit": "V"}
